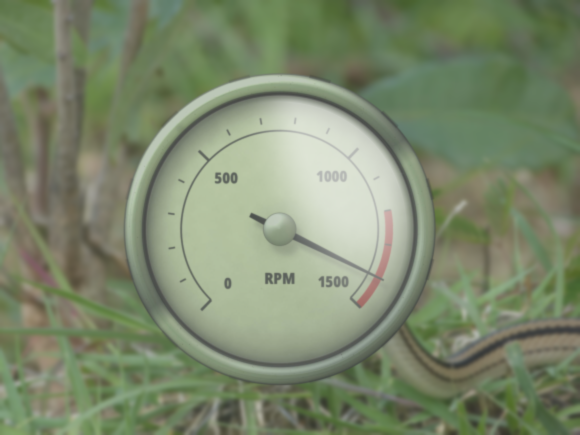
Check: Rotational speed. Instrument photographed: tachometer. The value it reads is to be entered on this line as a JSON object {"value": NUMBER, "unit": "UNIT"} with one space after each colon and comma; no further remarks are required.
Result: {"value": 1400, "unit": "rpm"}
